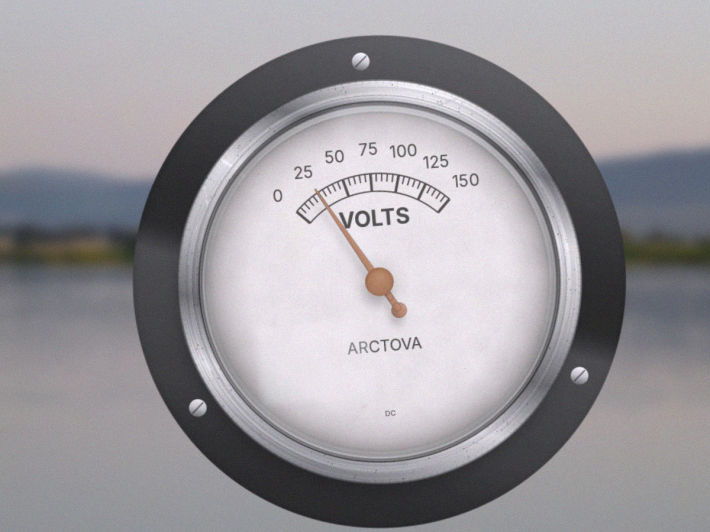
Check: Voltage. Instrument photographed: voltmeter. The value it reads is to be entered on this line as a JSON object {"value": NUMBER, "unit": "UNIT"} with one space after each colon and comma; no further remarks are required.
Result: {"value": 25, "unit": "V"}
